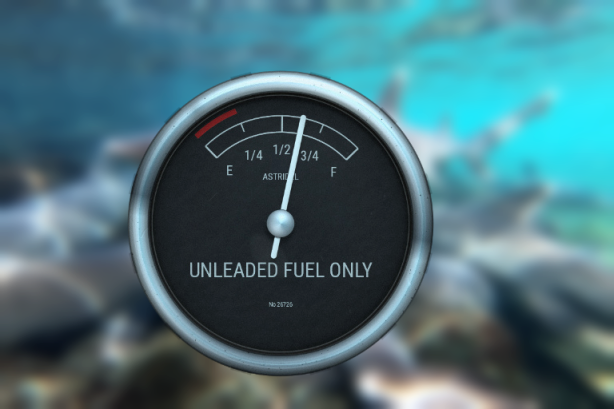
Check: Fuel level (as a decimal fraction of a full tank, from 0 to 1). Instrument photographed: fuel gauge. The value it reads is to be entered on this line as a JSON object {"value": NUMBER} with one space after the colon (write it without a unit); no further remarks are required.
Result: {"value": 0.625}
